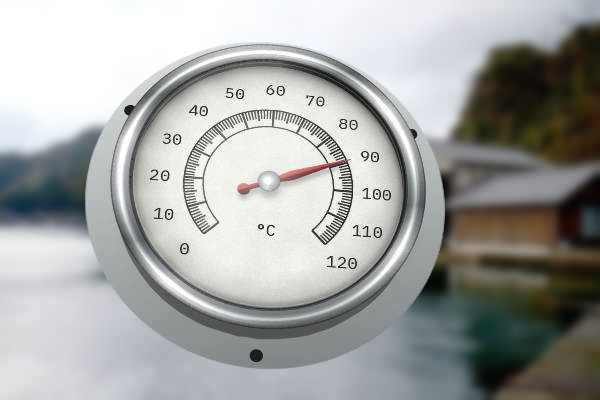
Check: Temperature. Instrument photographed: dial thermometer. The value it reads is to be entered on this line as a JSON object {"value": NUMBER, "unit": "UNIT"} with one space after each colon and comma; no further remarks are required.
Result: {"value": 90, "unit": "°C"}
